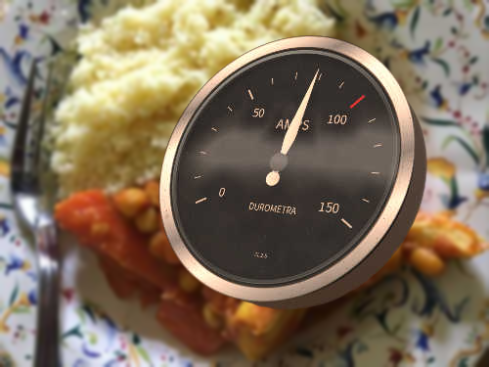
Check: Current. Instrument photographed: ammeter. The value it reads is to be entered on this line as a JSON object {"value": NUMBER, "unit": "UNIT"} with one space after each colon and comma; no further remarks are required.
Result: {"value": 80, "unit": "A"}
